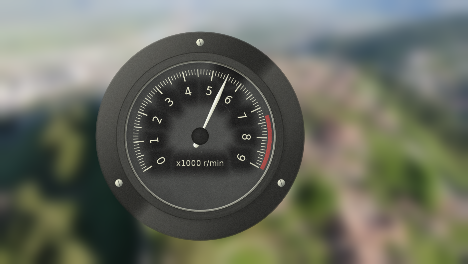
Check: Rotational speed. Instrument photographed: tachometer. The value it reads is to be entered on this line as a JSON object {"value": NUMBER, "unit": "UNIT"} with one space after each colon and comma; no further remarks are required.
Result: {"value": 5500, "unit": "rpm"}
